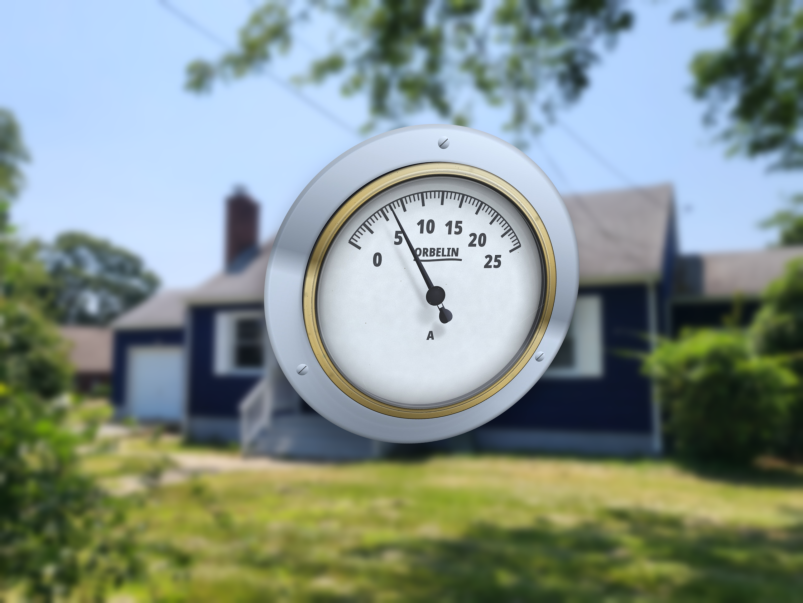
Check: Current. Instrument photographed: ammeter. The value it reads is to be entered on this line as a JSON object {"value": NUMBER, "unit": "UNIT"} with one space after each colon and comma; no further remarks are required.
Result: {"value": 6, "unit": "A"}
